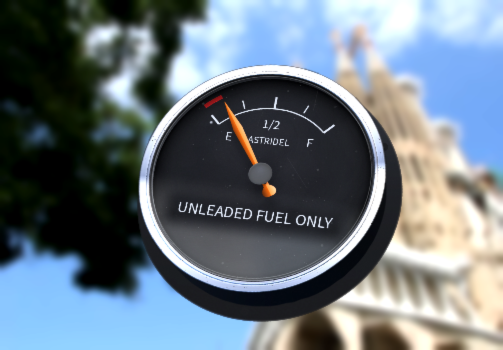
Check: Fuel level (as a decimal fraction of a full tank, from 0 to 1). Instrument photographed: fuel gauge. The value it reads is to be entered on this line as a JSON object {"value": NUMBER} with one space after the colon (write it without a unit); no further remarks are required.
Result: {"value": 0.125}
